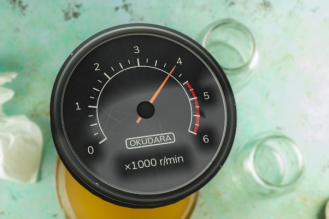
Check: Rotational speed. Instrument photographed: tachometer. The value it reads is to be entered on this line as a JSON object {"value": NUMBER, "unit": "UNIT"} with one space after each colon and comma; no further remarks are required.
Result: {"value": 4000, "unit": "rpm"}
